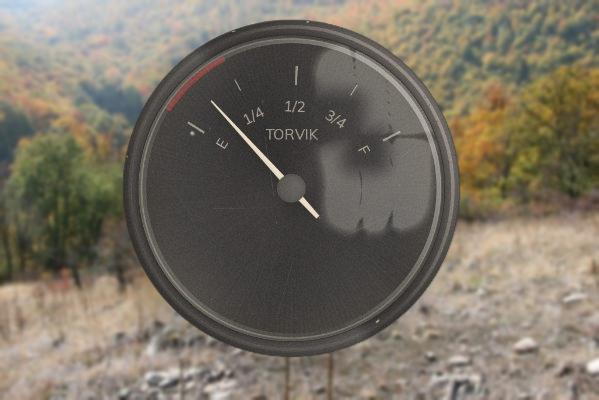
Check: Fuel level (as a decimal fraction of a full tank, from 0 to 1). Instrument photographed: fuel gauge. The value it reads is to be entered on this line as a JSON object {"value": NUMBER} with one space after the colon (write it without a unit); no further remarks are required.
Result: {"value": 0.125}
